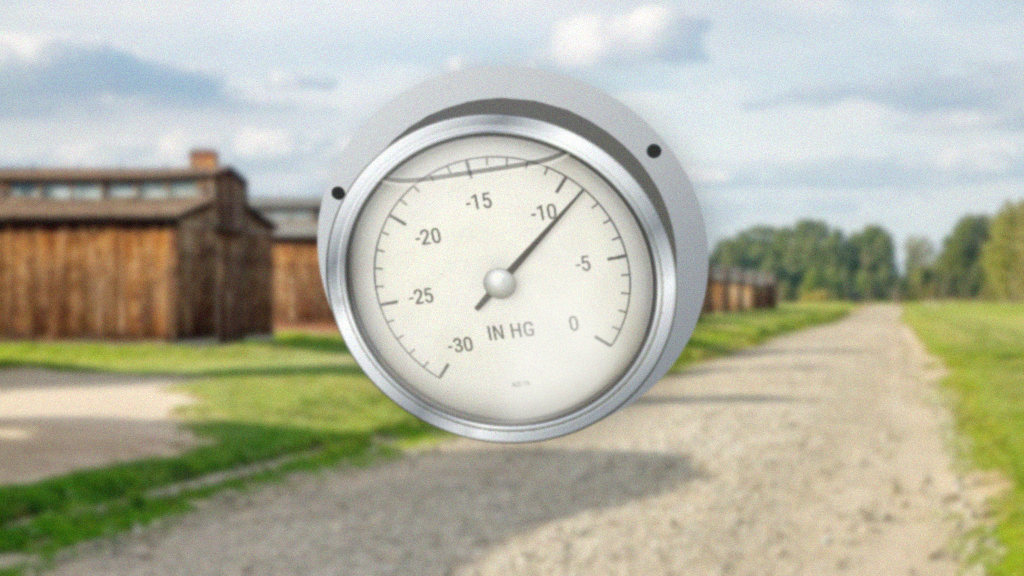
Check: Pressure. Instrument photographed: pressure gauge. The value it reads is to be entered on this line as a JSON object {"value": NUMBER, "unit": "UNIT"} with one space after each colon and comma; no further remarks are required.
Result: {"value": -9, "unit": "inHg"}
